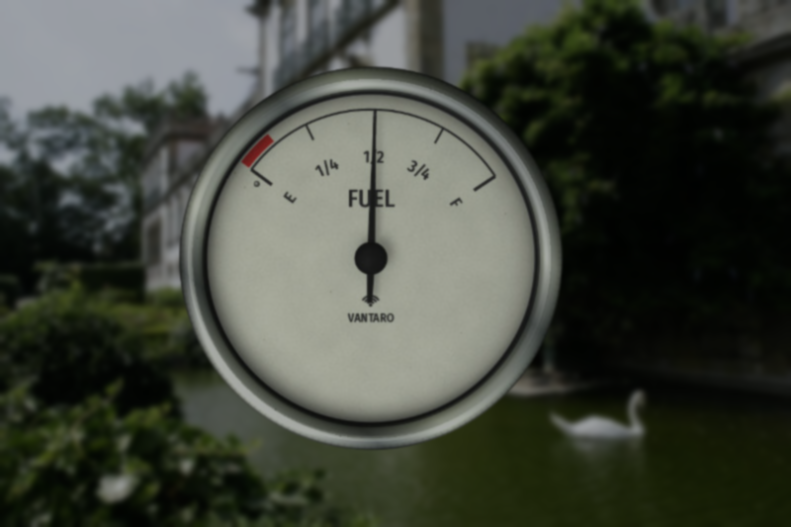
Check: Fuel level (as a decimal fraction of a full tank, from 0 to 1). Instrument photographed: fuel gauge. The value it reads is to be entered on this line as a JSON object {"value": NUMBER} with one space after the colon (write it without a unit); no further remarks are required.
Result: {"value": 0.5}
